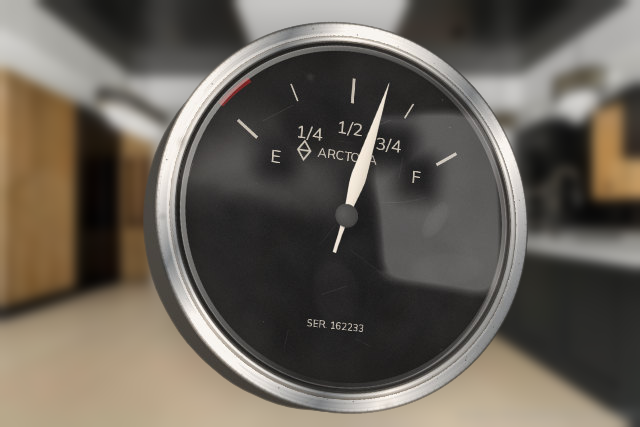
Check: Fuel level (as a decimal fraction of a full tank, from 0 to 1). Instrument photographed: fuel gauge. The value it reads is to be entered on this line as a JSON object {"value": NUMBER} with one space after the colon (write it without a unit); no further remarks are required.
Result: {"value": 0.625}
